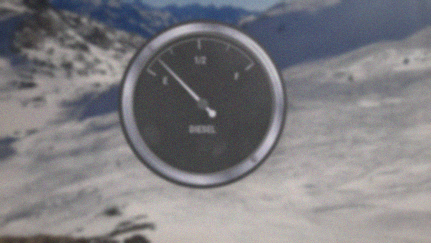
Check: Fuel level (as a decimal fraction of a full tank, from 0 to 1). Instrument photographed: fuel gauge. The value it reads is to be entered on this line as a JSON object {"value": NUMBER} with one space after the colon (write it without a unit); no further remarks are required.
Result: {"value": 0.125}
